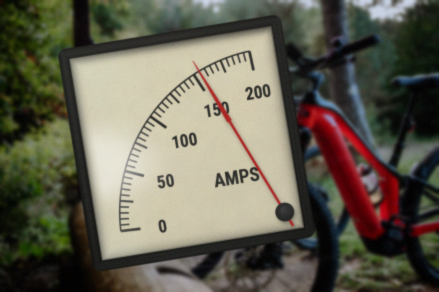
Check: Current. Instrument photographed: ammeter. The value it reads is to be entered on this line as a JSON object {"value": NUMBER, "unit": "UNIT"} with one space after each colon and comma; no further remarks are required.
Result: {"value": 155, "unit": "A"}
